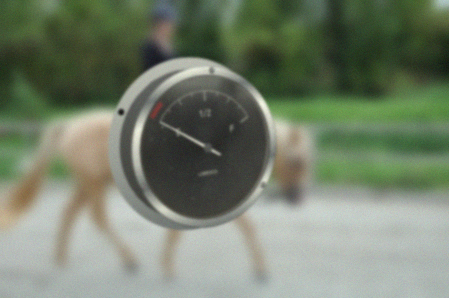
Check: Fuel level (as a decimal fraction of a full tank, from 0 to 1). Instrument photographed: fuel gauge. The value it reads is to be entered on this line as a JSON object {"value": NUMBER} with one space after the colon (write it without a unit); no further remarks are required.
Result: {"value": 0}
